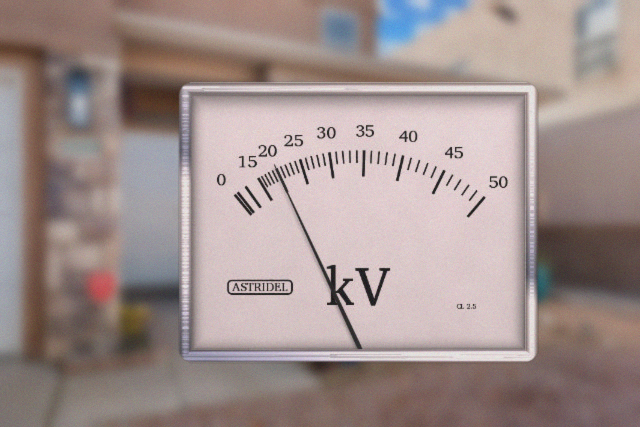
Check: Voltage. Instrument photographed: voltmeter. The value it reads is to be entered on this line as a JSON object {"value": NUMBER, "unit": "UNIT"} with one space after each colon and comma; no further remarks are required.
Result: {"value": 20, "unit": "kV"}
